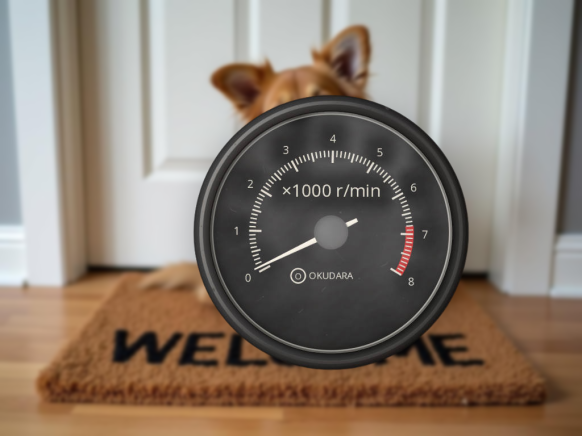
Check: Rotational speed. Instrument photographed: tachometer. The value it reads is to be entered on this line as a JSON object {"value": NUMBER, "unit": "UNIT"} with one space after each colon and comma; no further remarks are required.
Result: {"value": 100, "unit": "rpm"}
